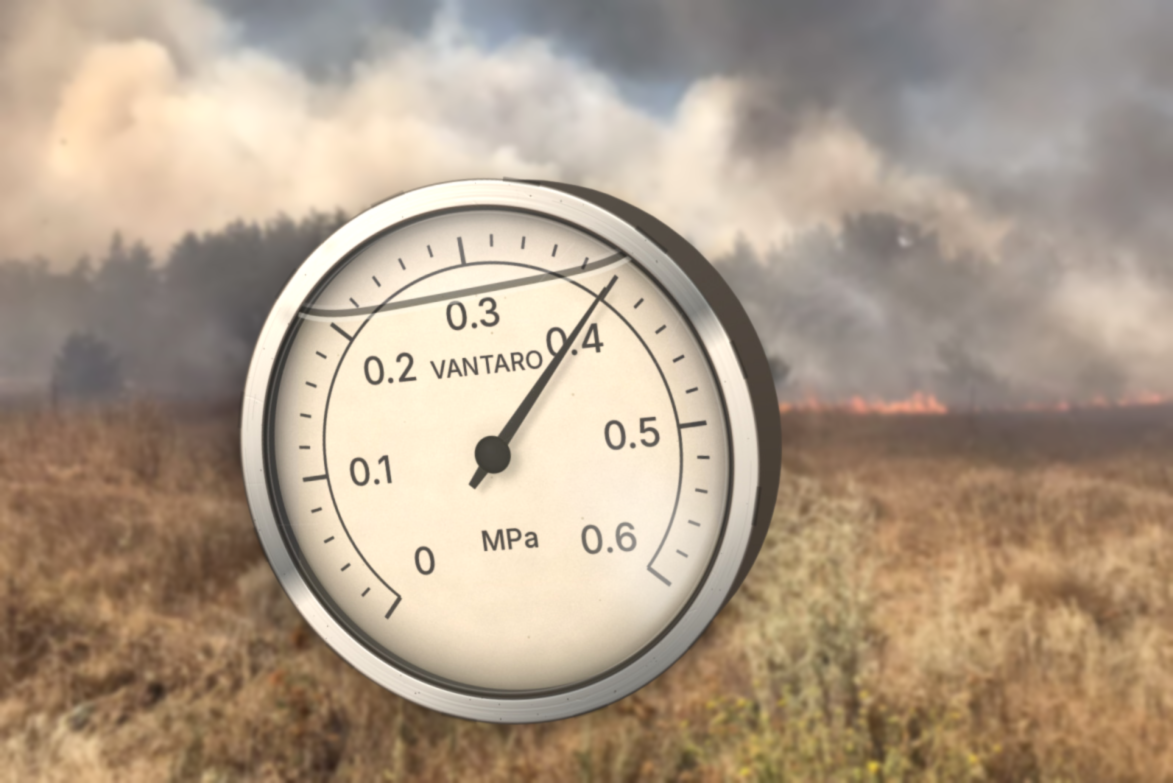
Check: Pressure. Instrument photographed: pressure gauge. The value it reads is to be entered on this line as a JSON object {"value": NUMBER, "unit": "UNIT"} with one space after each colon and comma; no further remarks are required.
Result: {"value": 0.4, "unit": "MPa"}
